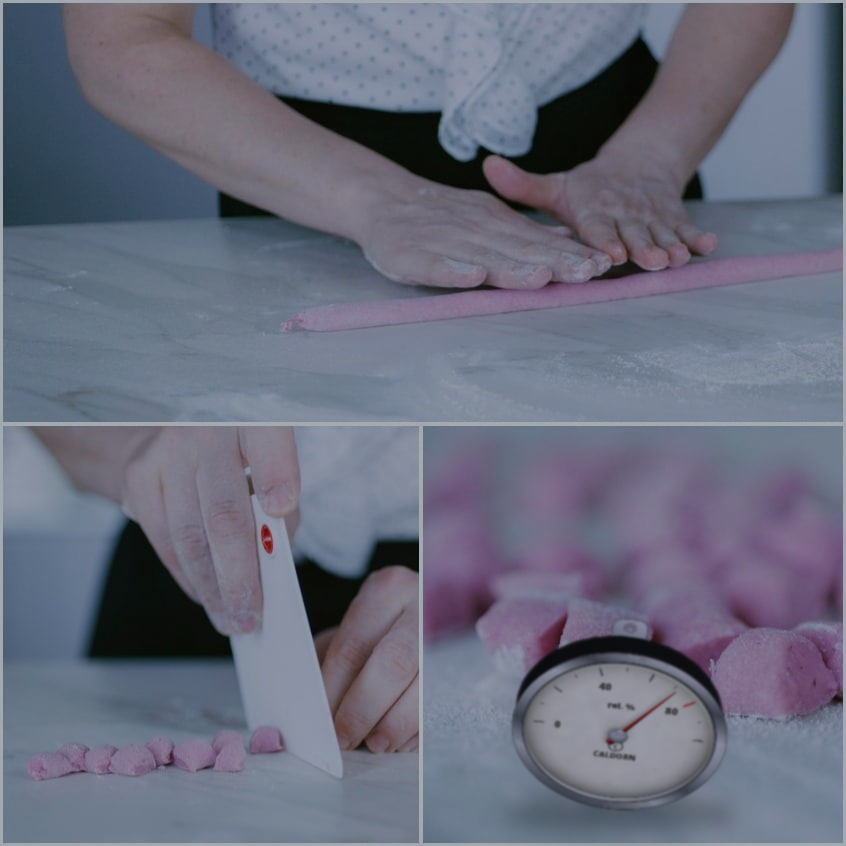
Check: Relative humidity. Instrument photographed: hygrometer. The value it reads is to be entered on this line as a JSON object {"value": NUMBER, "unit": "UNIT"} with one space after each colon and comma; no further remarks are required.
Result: {"value": 70, "unit": "%"}
